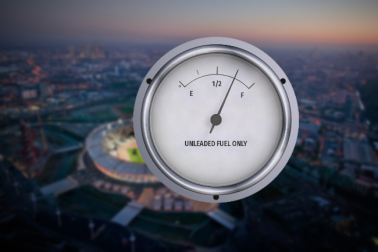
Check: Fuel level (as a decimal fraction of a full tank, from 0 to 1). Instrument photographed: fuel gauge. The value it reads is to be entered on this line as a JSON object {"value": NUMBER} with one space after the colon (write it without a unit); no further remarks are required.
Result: {"value": 0.75}
